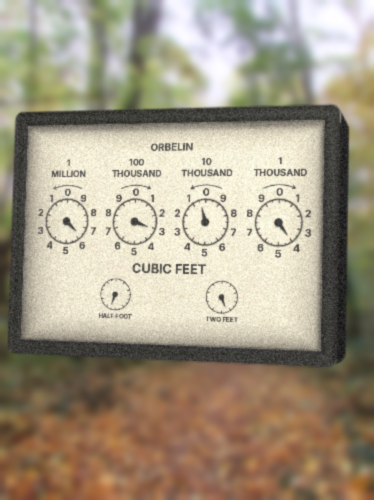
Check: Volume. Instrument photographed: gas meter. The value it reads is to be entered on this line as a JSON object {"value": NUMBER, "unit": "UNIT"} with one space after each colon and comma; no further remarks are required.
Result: {"value": 630400, "unit": "ft³"}
